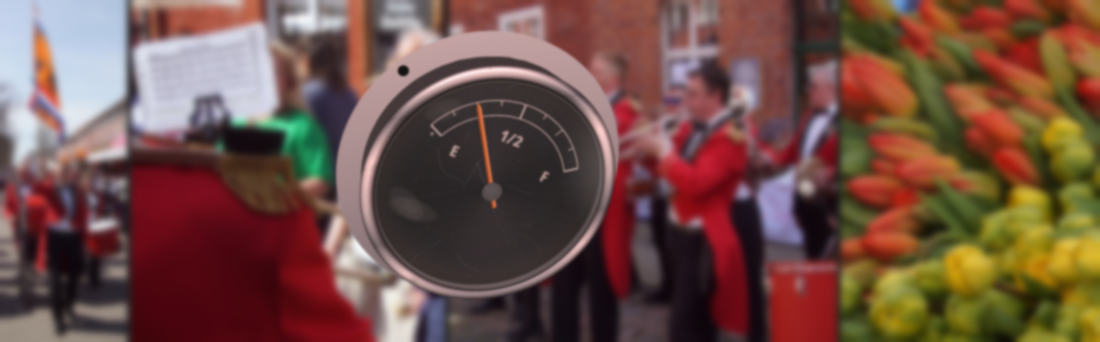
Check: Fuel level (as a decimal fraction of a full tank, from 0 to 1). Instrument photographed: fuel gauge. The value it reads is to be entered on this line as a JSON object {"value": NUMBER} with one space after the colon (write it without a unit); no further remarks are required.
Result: {"value": 0.25}
